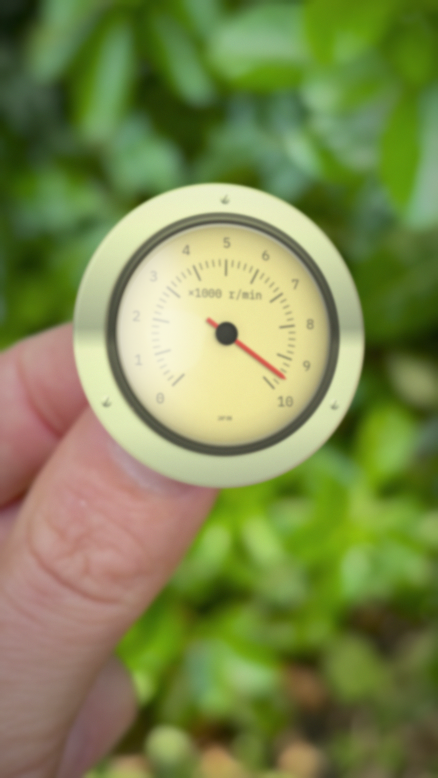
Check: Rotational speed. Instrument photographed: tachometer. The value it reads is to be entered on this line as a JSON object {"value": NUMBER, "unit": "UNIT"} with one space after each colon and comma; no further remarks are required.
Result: {"value": 9600, "unit": "rpm"}
